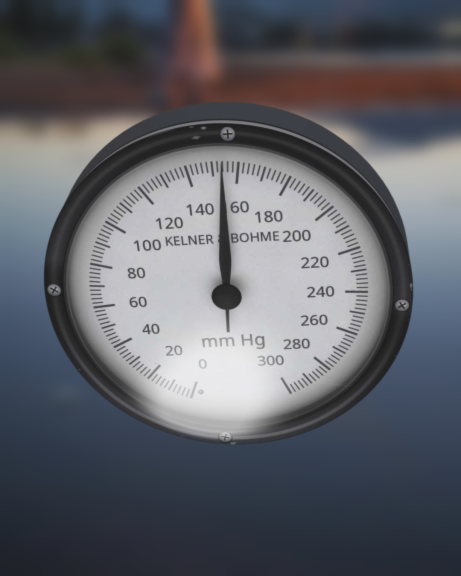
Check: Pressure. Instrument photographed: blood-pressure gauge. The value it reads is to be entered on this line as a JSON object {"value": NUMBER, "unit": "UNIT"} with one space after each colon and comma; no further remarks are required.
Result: {"value": 154, "unit": "mmHg"}
